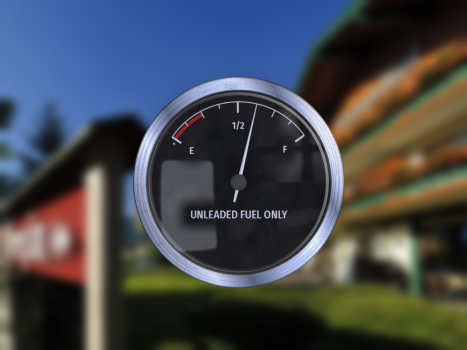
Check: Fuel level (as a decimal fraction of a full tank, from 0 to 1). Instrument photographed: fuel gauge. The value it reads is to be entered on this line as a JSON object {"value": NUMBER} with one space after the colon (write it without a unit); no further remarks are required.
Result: {"value": 0.625}
